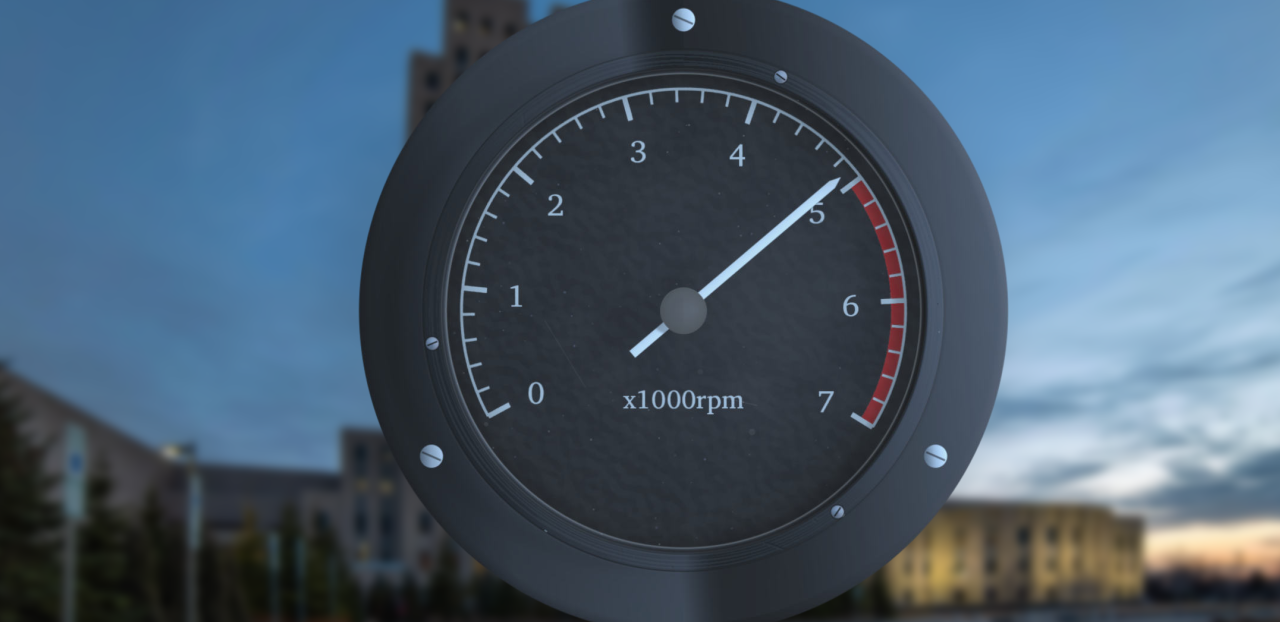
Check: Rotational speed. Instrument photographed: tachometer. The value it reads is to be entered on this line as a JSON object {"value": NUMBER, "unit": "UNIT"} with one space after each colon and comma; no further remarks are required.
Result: {"value": 4900, "unit": "rpm"}
